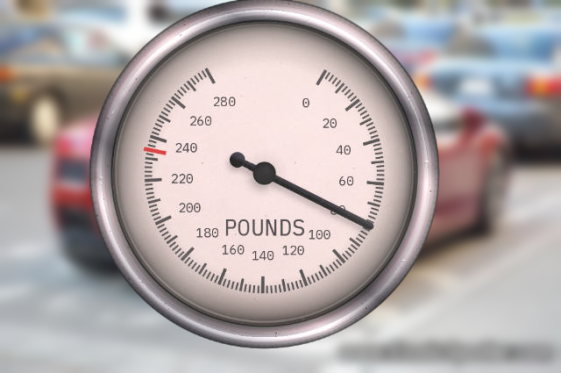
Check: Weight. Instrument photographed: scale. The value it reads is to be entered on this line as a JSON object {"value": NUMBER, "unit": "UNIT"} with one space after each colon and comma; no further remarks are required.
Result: {"value": 80, "unit": "lb"}
